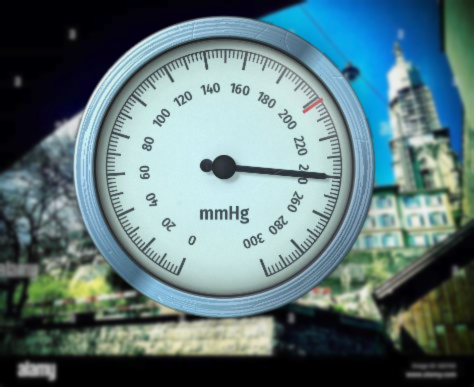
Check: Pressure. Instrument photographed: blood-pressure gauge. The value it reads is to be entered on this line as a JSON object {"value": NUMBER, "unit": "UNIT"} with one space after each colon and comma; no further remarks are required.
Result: {"value": 240, "unit": "mmHg"}
